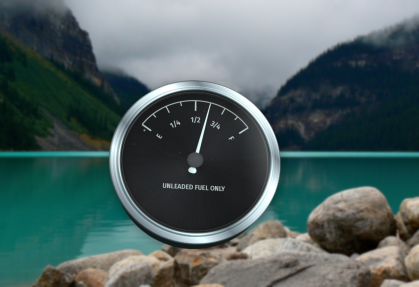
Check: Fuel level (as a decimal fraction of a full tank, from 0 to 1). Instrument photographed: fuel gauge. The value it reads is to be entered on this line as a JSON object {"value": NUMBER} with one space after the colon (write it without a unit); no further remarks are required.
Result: {"value": 0.625}
